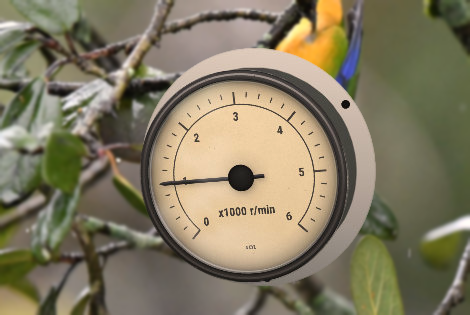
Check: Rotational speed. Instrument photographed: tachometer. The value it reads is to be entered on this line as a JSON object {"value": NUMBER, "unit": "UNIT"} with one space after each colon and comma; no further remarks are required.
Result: {"value": 1000, "unit": "rpm"}
